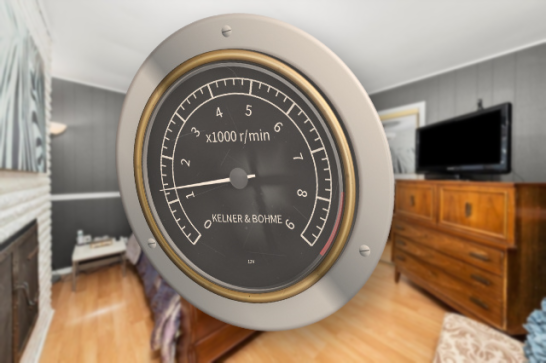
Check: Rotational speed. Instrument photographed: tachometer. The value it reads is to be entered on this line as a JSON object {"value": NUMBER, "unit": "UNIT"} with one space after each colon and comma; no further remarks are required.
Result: {"value": 1300, "unit": "rpm"}
